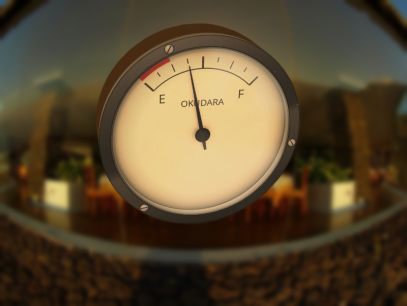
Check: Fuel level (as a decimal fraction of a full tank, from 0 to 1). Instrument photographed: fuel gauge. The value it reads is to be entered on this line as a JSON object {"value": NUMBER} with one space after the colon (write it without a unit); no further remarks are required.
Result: {"value": 0.375}
